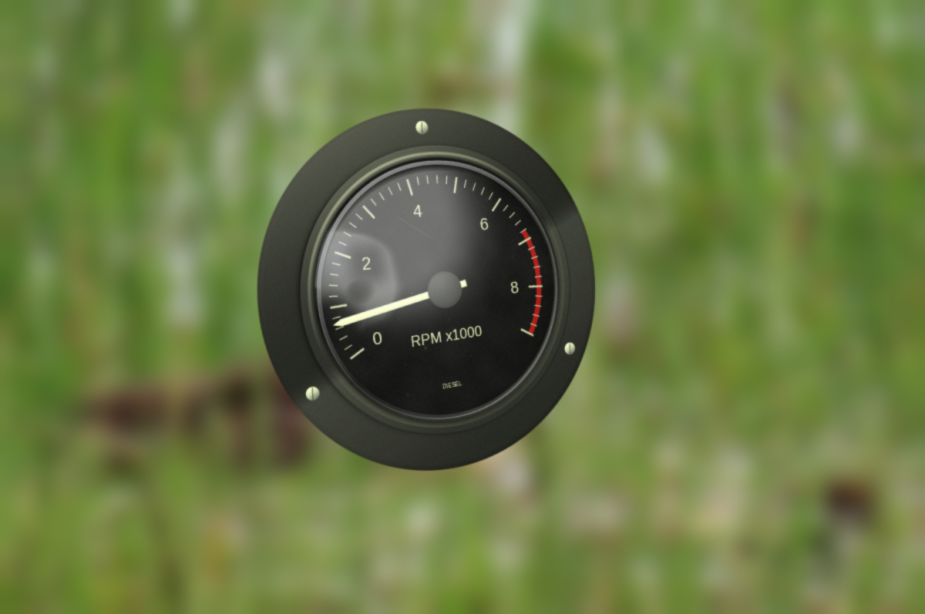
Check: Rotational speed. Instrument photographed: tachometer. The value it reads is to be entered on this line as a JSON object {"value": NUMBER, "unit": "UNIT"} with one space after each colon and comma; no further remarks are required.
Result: {"value": 700, "unit": "rpm"}
